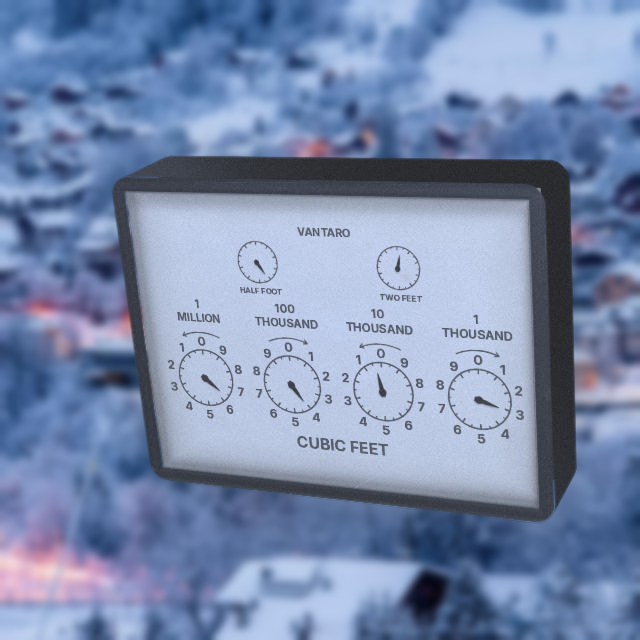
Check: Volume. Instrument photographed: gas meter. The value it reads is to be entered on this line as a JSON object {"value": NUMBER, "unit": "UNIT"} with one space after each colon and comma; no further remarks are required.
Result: {"value": 640300, "unit": "ft³"}
